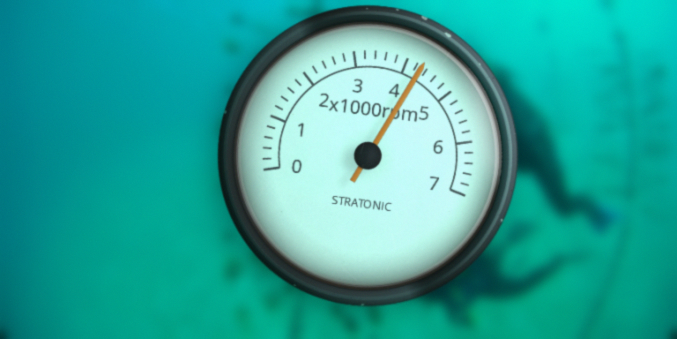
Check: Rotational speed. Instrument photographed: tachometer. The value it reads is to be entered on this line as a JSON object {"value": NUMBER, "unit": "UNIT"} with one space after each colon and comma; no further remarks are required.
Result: {"value": 4300, "unit": "rpm"}
